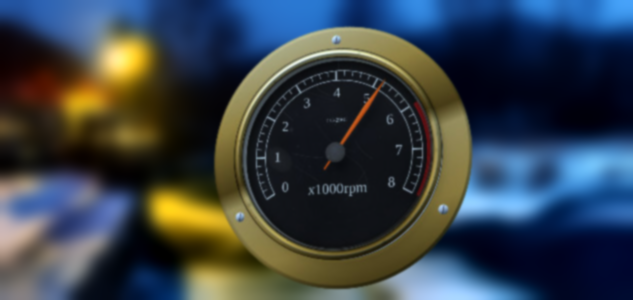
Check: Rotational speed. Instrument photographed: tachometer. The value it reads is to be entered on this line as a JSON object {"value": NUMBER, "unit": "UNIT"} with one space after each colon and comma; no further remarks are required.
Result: {"value": 5200, "unit": "rpm"}
